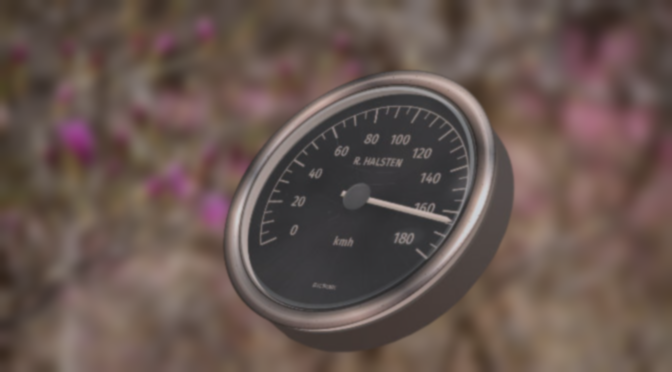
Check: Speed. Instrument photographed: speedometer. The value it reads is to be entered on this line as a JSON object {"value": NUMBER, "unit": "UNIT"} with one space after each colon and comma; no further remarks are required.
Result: {"value": 165, "unit": "km/h"}
